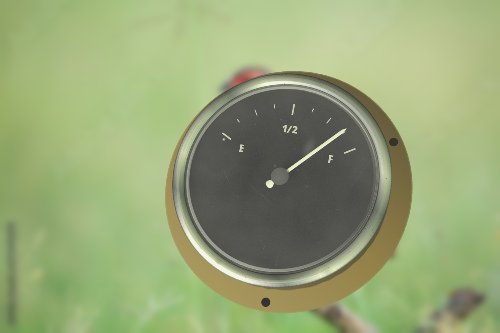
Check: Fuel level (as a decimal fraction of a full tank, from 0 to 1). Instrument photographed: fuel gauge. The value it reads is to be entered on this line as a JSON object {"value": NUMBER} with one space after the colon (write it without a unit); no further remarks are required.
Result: {"value": 0.875}
